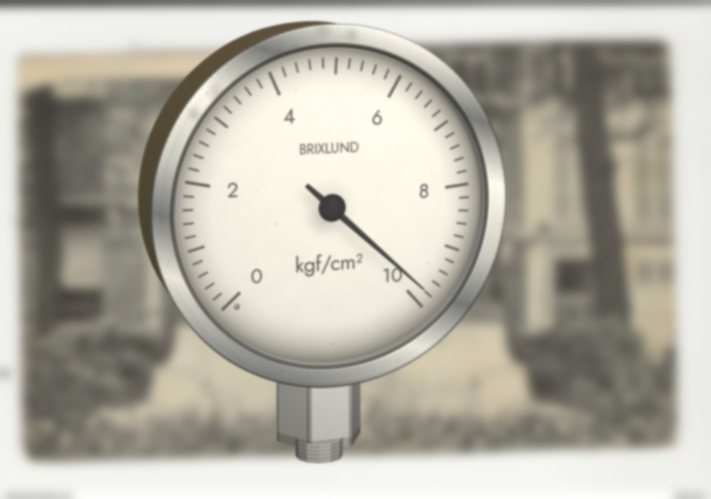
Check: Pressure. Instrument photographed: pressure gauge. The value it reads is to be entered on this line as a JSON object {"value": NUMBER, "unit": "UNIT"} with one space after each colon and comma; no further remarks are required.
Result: {"value": 9.8, "unit": "kg/cm²"}
